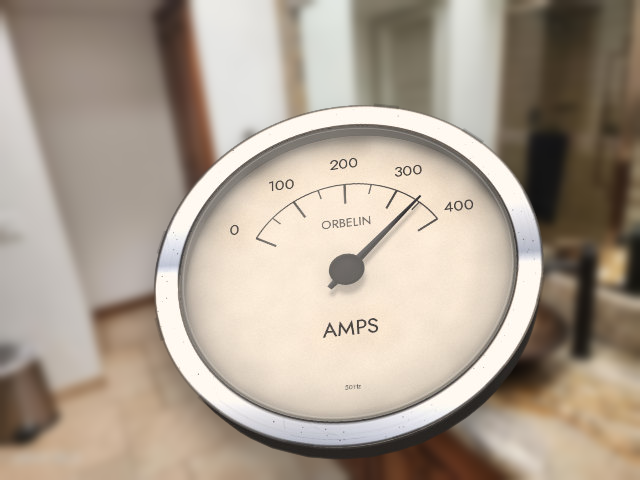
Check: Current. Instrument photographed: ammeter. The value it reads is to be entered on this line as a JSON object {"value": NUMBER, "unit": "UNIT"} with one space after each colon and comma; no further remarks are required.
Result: {"value": 350, "unit": "A"}
